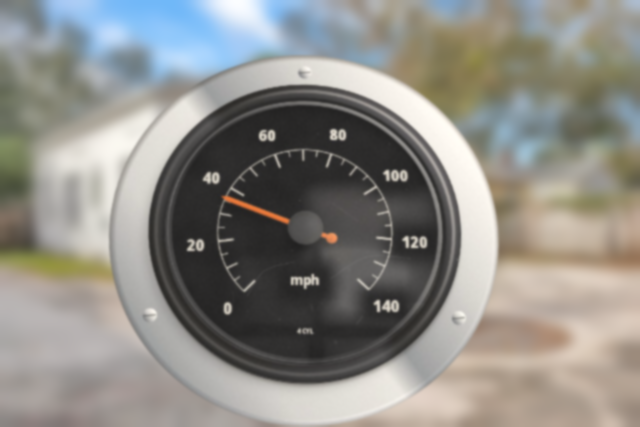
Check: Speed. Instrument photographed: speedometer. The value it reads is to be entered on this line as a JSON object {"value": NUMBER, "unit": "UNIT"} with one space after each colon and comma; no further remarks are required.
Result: {"value": 35, "unit": "mph"}
